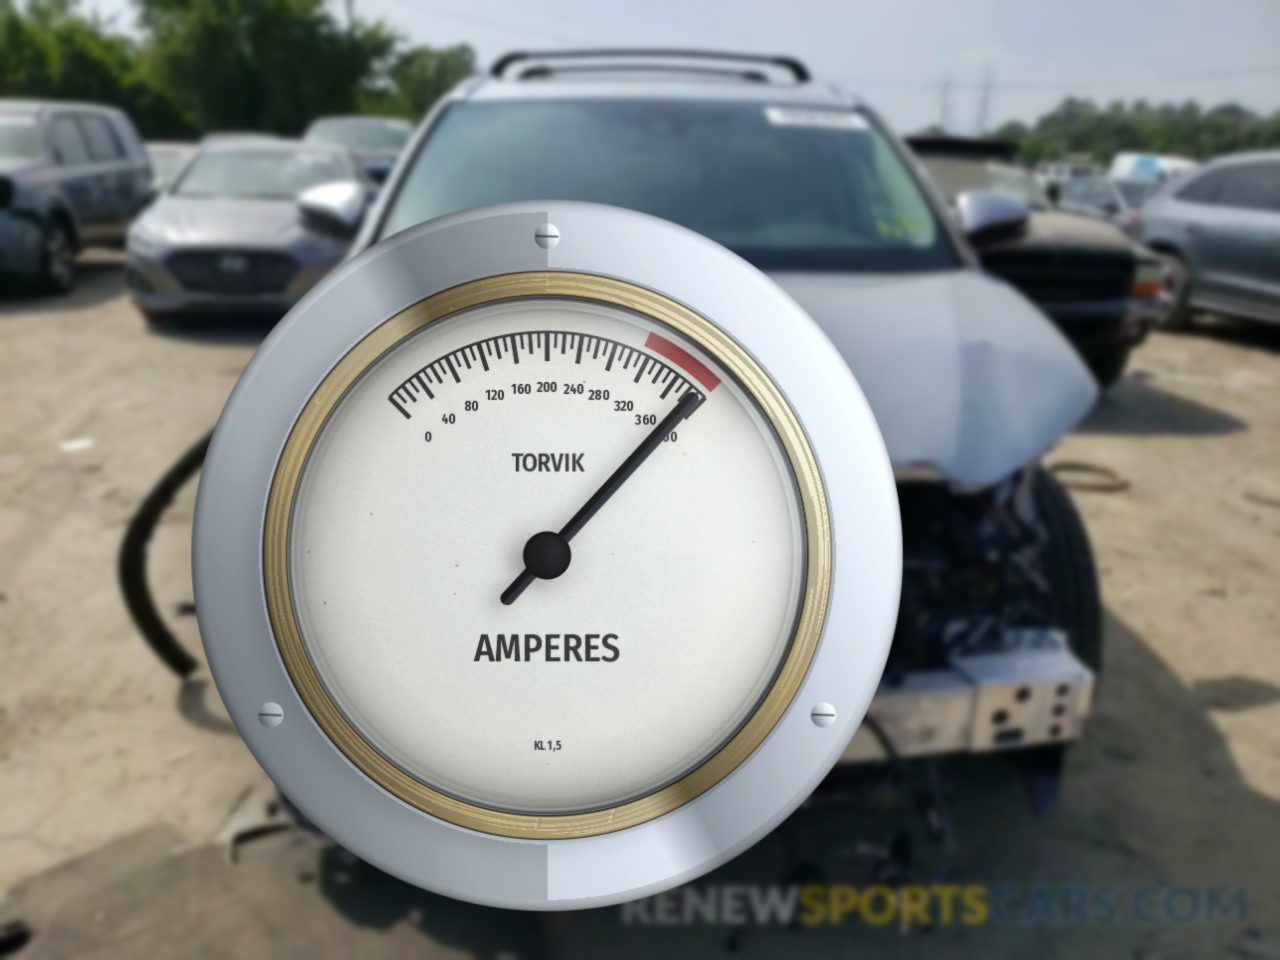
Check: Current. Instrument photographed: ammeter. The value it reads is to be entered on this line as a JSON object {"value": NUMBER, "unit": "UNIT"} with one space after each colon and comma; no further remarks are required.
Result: {"value": 390, "unit": "A"}
